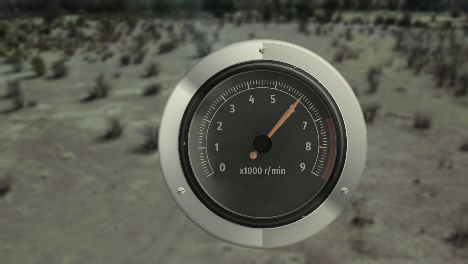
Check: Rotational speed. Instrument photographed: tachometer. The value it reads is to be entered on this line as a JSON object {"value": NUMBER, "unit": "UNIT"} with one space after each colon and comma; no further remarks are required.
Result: {"value": 6000, "unit": "rpm"}
